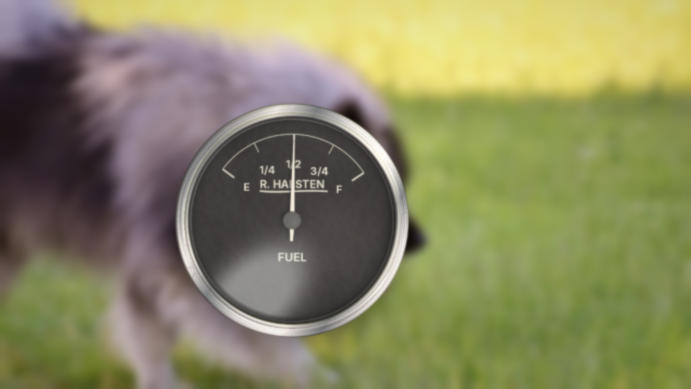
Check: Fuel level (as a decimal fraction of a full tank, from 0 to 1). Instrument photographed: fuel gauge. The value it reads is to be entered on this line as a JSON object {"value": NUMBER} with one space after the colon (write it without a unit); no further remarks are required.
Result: {"value": 0.5}
